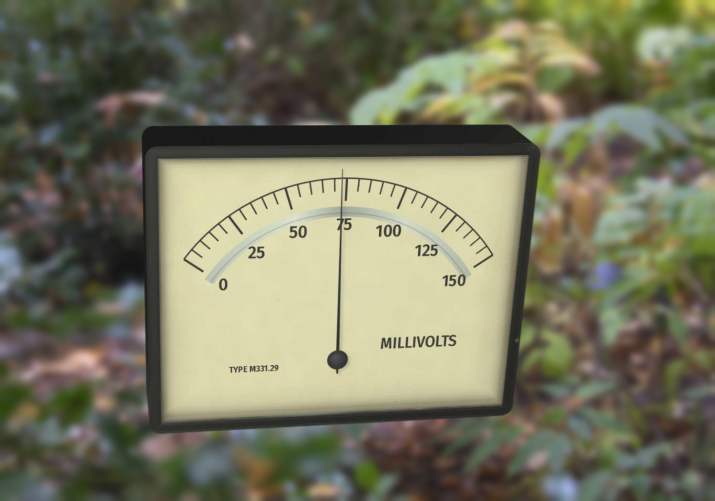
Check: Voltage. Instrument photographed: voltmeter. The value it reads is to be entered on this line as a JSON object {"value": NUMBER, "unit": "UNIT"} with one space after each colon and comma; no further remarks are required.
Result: {"value": 72.5, "unit": "mV"}
